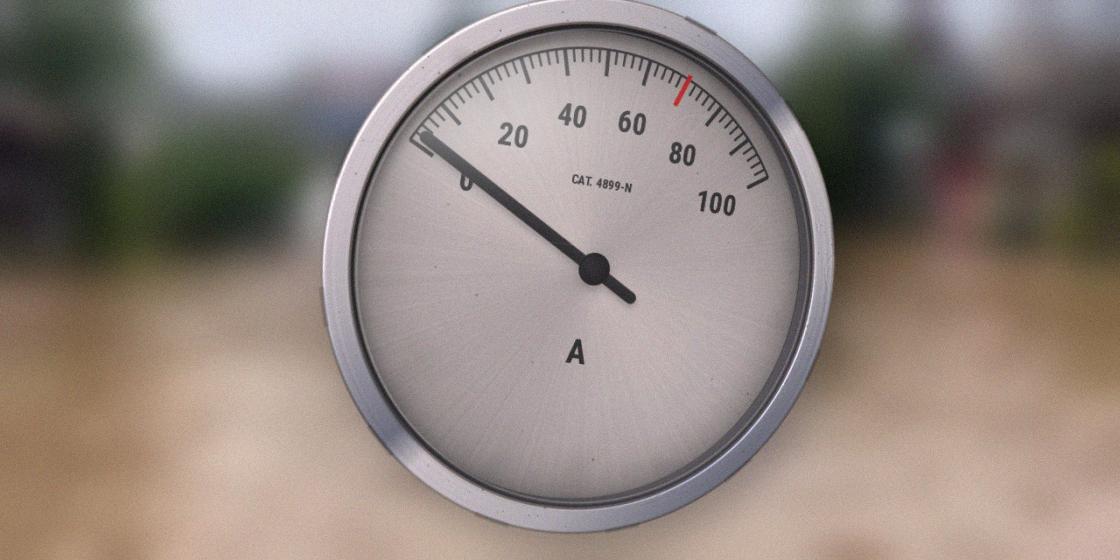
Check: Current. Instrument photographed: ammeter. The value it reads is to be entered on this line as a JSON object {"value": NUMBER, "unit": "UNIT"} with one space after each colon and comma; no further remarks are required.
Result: {"value": 2, "unit": "A"}
